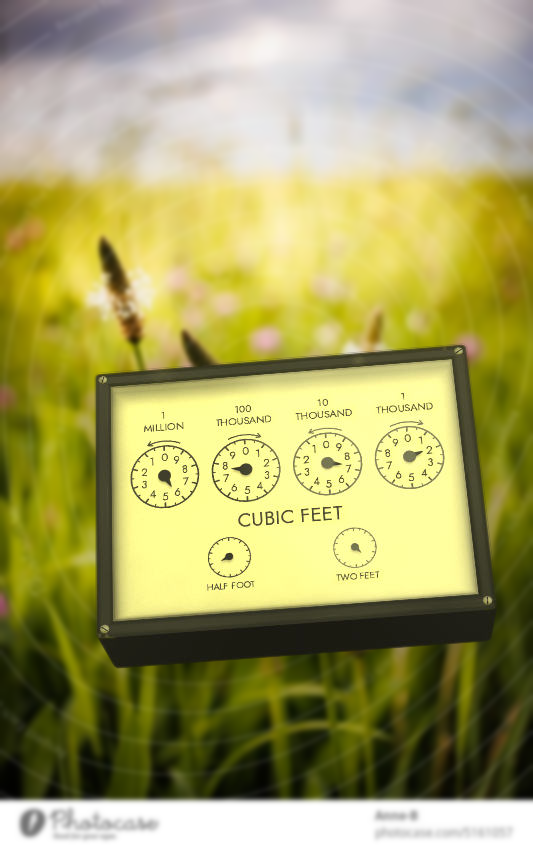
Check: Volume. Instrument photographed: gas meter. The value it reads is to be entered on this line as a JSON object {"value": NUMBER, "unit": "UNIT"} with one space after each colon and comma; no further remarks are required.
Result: {"value": 577200, "unit": "ft³"}
